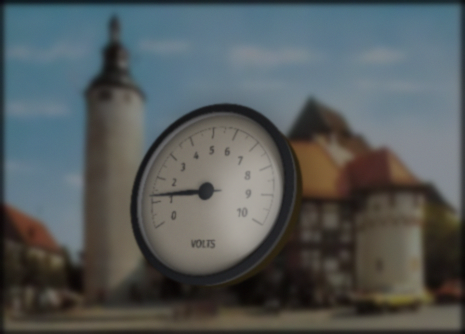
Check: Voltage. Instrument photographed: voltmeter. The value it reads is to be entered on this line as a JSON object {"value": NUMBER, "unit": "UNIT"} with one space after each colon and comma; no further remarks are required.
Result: {"value": 1.25, "unit": "V"}
